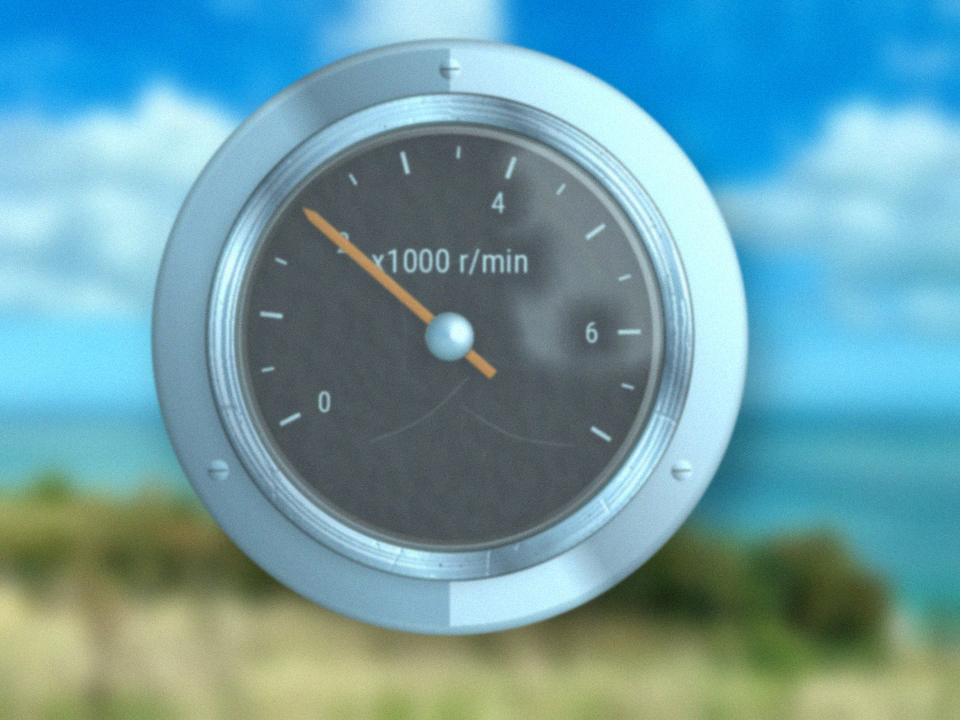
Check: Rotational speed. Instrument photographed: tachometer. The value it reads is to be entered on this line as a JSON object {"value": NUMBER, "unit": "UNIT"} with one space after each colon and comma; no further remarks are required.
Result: {"value": 2000, "unit": "rpm"}
